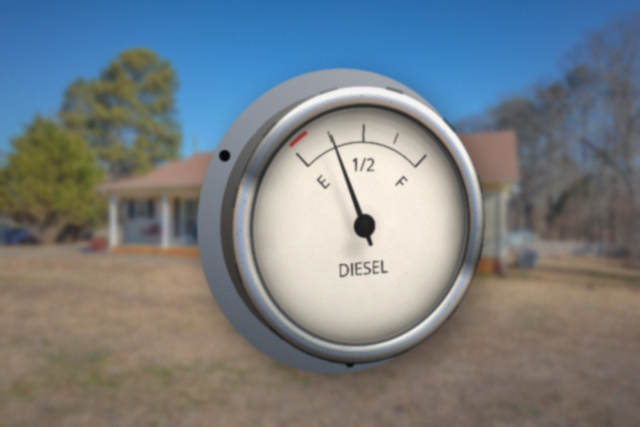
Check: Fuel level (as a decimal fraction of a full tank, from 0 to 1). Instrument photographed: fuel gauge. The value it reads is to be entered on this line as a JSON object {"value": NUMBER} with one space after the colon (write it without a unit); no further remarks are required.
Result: {"value": 0.25}
